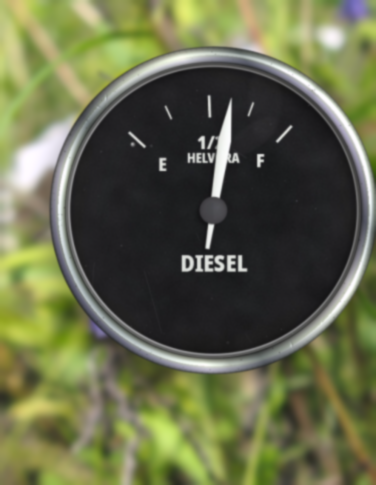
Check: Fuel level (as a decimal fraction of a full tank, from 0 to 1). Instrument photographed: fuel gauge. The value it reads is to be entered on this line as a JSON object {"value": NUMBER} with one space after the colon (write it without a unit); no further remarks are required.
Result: {"value": 0.625}
